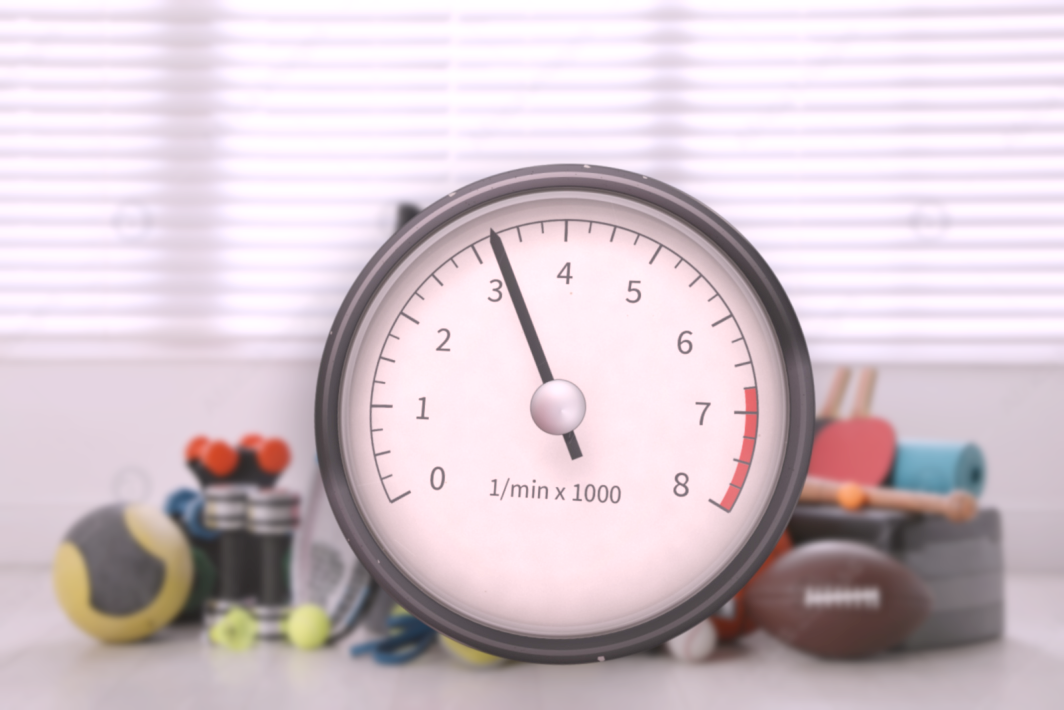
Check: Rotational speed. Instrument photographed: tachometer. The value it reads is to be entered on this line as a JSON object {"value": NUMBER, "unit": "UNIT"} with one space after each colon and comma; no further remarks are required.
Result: {"value": 3250, "unit": "rpm"}
